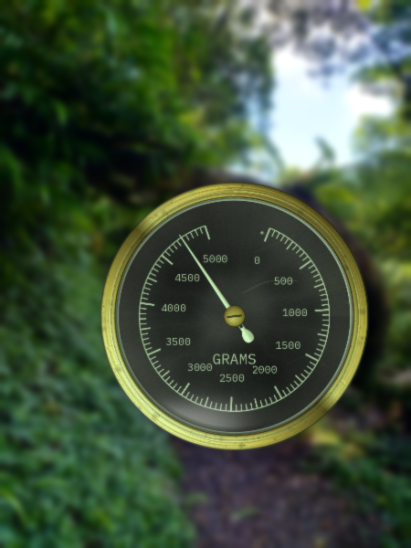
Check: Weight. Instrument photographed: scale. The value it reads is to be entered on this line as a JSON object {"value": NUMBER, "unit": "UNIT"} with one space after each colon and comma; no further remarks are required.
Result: {"value": 4750, "unit": "g"}
